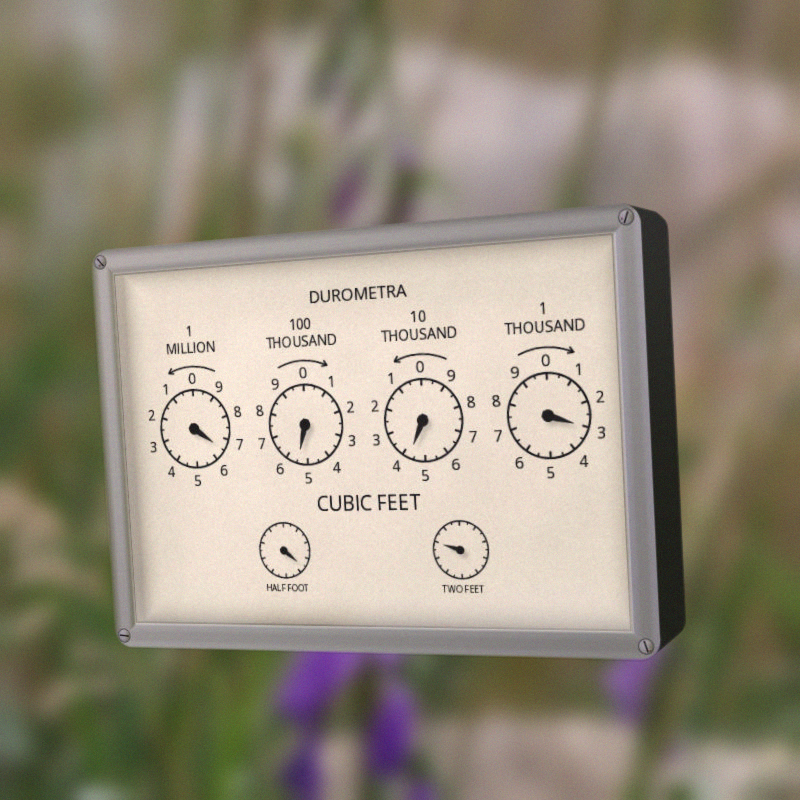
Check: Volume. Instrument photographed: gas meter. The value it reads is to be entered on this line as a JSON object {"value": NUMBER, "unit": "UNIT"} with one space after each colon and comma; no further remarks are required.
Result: {"value": 654300, "unit": "ft³"}
